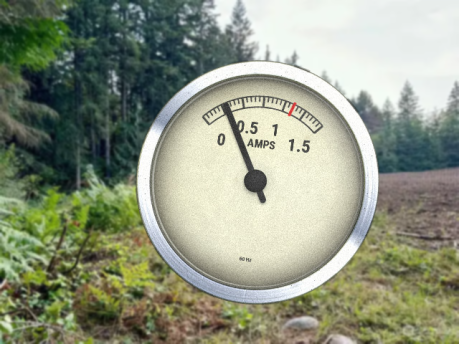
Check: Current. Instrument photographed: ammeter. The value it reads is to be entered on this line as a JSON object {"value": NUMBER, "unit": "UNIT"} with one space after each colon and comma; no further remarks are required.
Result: {"value": 0.3, "unit": "A"}
